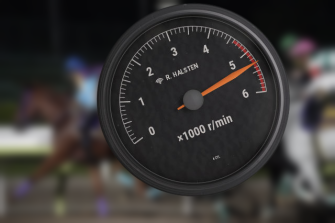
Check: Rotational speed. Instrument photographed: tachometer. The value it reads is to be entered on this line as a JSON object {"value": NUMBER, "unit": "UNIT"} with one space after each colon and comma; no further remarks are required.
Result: {"value": 5300, "unit": "rpm"}
